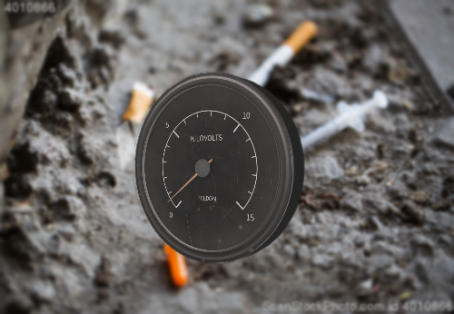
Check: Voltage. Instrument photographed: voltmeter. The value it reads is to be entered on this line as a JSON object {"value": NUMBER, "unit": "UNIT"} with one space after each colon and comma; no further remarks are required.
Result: {"value": 0.5, "unit": "kV"}
